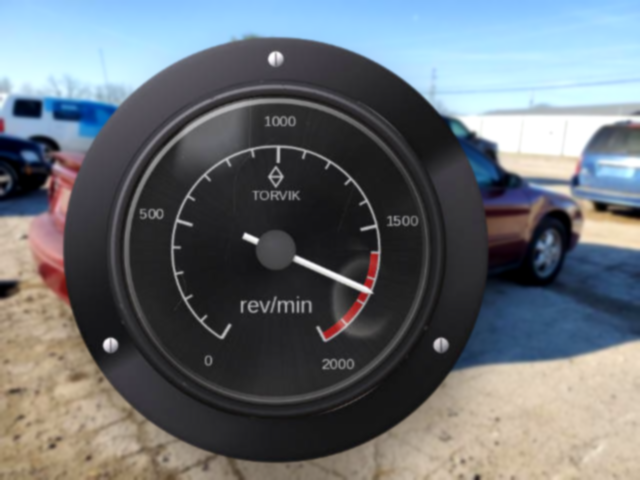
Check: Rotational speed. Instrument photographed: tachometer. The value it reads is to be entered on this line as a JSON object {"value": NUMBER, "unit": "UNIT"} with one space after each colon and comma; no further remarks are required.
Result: {"value": 1750, "unit": "rpm"}
